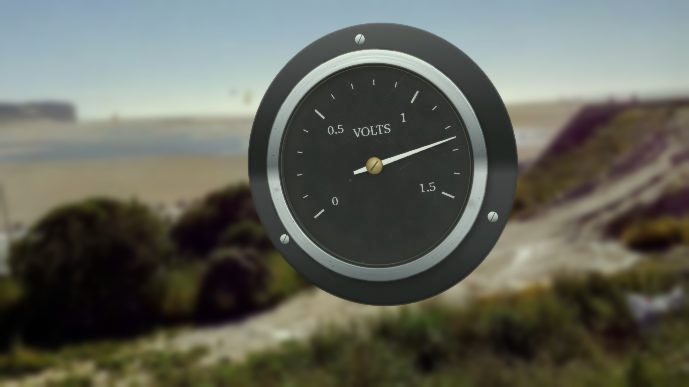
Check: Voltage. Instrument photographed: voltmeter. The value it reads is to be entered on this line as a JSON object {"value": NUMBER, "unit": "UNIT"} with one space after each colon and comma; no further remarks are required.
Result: {"value": 1.25, "unit": "V"}
